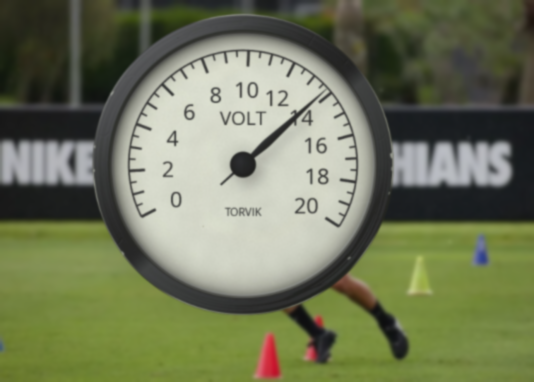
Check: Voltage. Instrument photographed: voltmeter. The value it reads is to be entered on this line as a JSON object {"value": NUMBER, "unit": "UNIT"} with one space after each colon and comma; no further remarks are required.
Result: {"value": 13.75, "unit": "V"}
